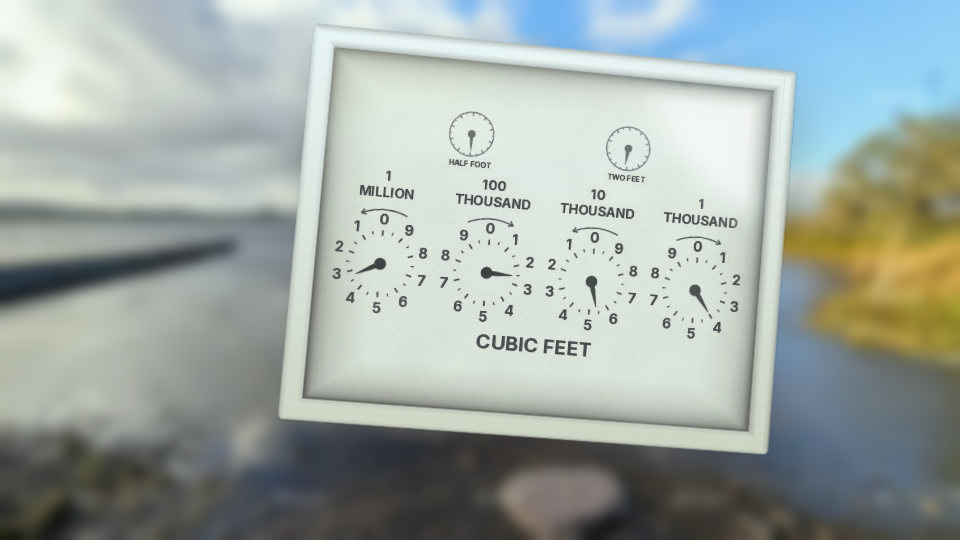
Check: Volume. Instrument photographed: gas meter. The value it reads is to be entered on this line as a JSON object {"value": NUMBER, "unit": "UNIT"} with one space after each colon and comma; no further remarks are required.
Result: {"value": 325400, "unit": "ft³"}
